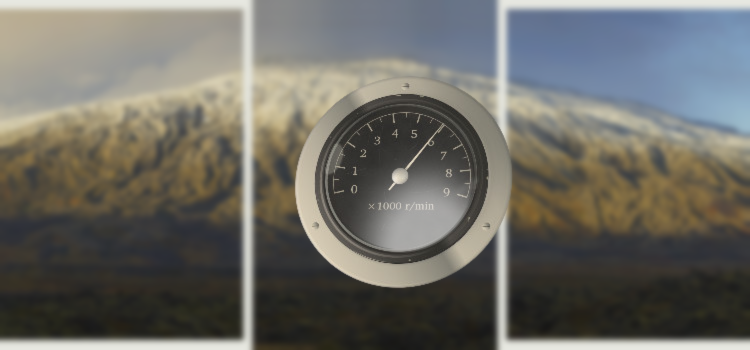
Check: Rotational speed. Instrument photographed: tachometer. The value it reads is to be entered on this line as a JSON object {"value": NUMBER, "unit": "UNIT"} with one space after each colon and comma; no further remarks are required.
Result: {"value": 6000, "unit": "rpm"}
